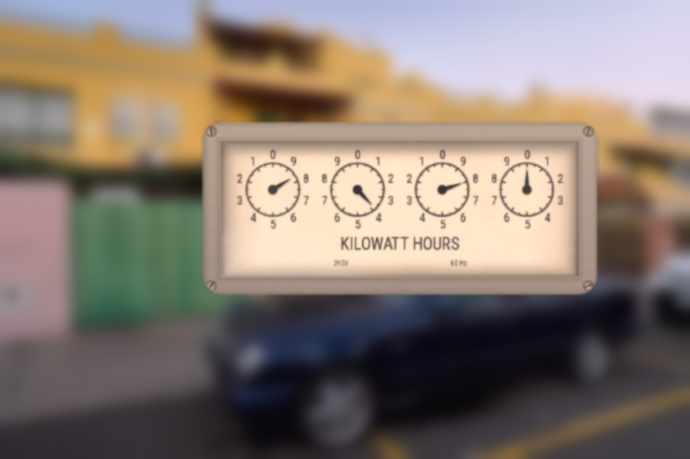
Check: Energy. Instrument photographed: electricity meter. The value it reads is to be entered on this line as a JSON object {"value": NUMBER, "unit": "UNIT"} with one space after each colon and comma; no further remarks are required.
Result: {"value": 8380, "unit": "kWh"}
